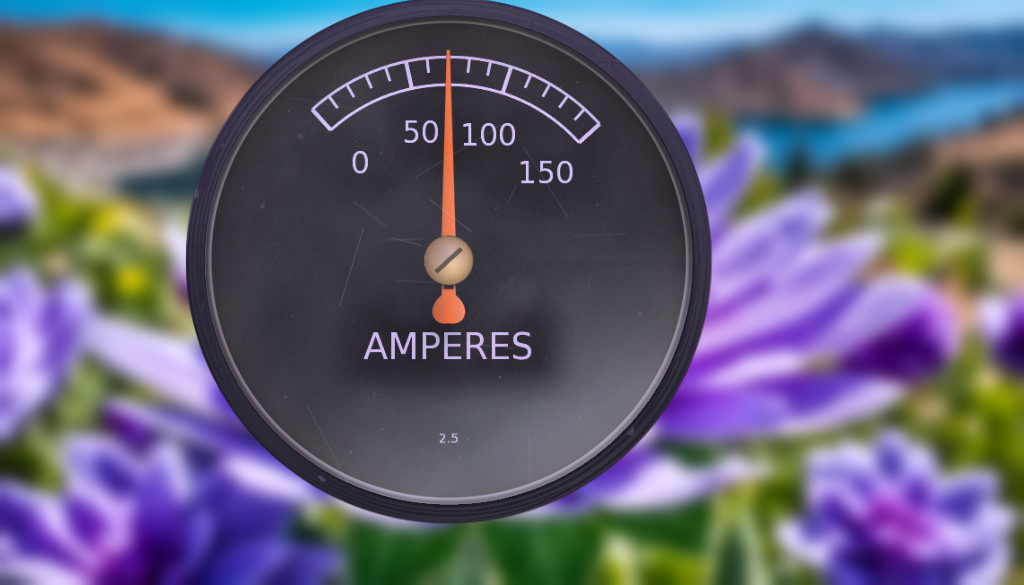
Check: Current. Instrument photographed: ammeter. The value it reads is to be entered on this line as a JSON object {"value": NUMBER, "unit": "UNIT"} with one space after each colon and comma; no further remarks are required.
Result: {"value": 70, "unit": "A"}
